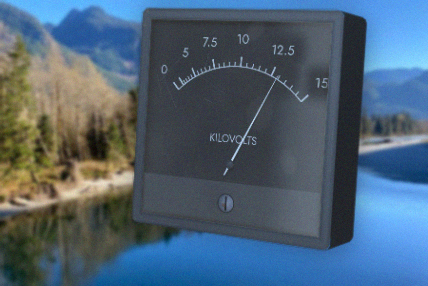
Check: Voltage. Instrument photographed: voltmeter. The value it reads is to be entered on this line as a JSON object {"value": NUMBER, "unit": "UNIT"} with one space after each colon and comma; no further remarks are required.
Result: {"value": 13, "unit": "kV"}
